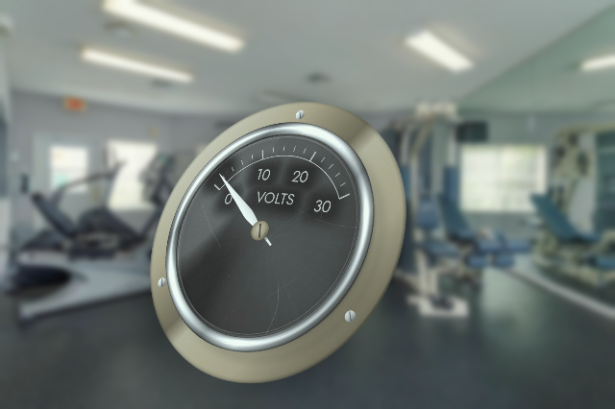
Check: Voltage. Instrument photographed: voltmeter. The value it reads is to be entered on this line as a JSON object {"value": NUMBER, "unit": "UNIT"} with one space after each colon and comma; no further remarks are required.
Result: {"value": 2, "unit": "V"}
